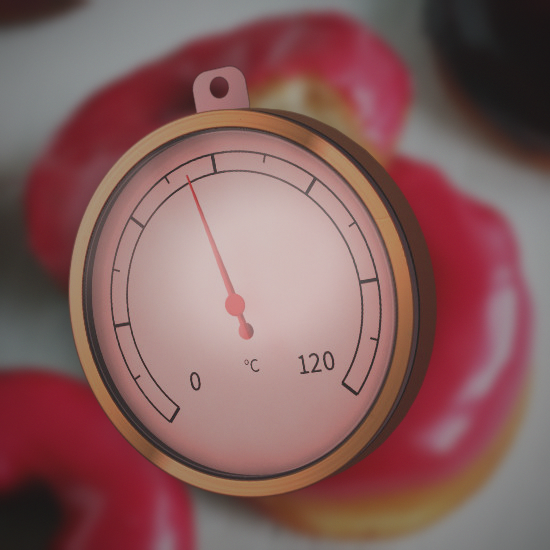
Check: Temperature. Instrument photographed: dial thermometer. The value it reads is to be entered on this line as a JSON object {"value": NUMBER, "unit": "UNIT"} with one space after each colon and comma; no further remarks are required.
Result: {"value": 55, "unit": "°C"}
